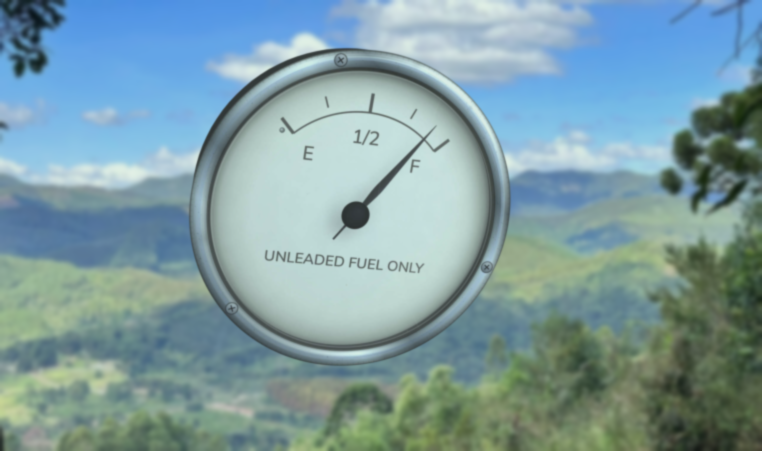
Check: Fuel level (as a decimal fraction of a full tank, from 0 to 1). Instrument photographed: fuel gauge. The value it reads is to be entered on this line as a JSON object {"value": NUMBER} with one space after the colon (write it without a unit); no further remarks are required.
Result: {"value": 0.875}
